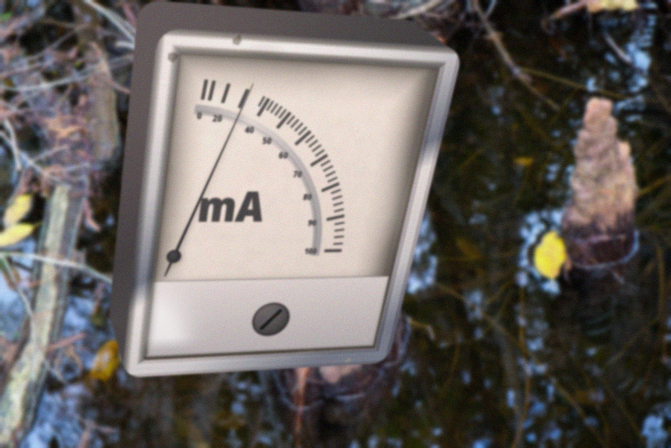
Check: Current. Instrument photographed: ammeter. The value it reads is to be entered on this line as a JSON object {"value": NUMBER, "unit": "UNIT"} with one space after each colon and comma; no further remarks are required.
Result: {"value": 30, "unit": "mA"}
